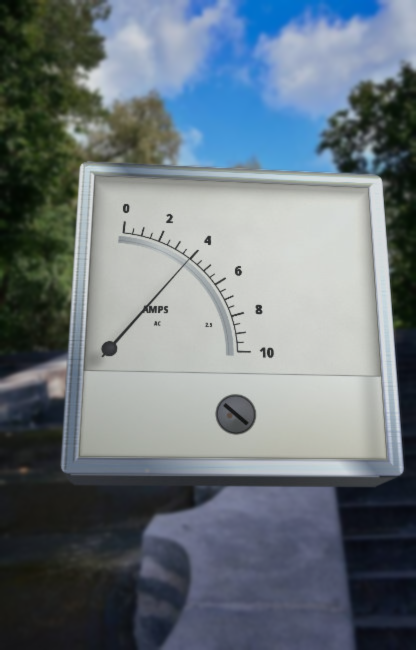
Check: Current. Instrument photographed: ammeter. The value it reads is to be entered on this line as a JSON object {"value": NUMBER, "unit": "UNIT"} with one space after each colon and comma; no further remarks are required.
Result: {"value": 4, "unit": "A"}
